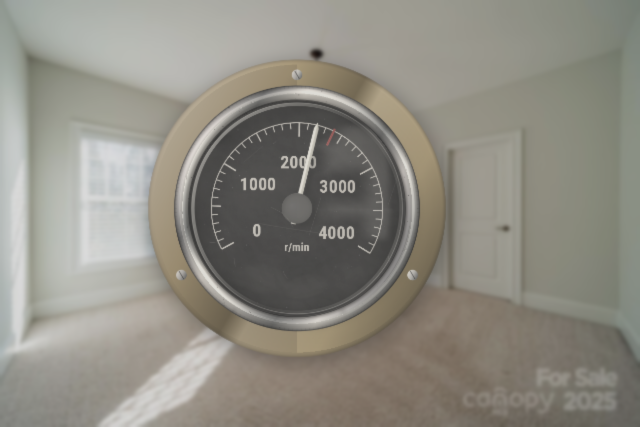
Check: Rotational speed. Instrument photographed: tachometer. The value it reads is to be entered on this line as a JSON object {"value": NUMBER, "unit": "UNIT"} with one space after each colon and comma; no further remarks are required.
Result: {"value": 2200, "unit": "rpm"}
